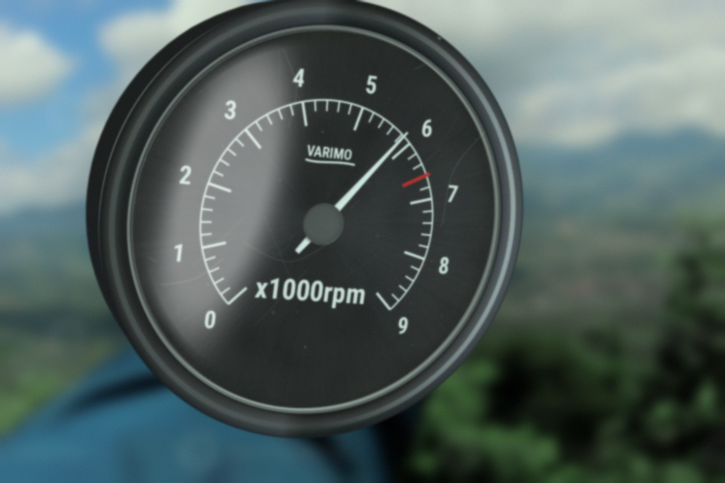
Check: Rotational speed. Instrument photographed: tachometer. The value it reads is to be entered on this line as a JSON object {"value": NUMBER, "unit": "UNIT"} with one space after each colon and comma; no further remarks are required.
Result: {"value": 5800, "unit": "rpm"}
